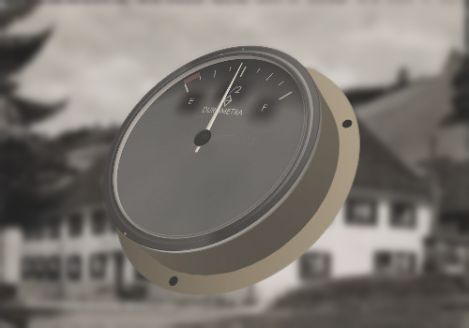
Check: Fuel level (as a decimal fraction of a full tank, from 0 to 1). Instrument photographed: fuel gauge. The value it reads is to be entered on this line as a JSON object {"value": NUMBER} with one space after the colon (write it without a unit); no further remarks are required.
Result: {"value": 0.5}
